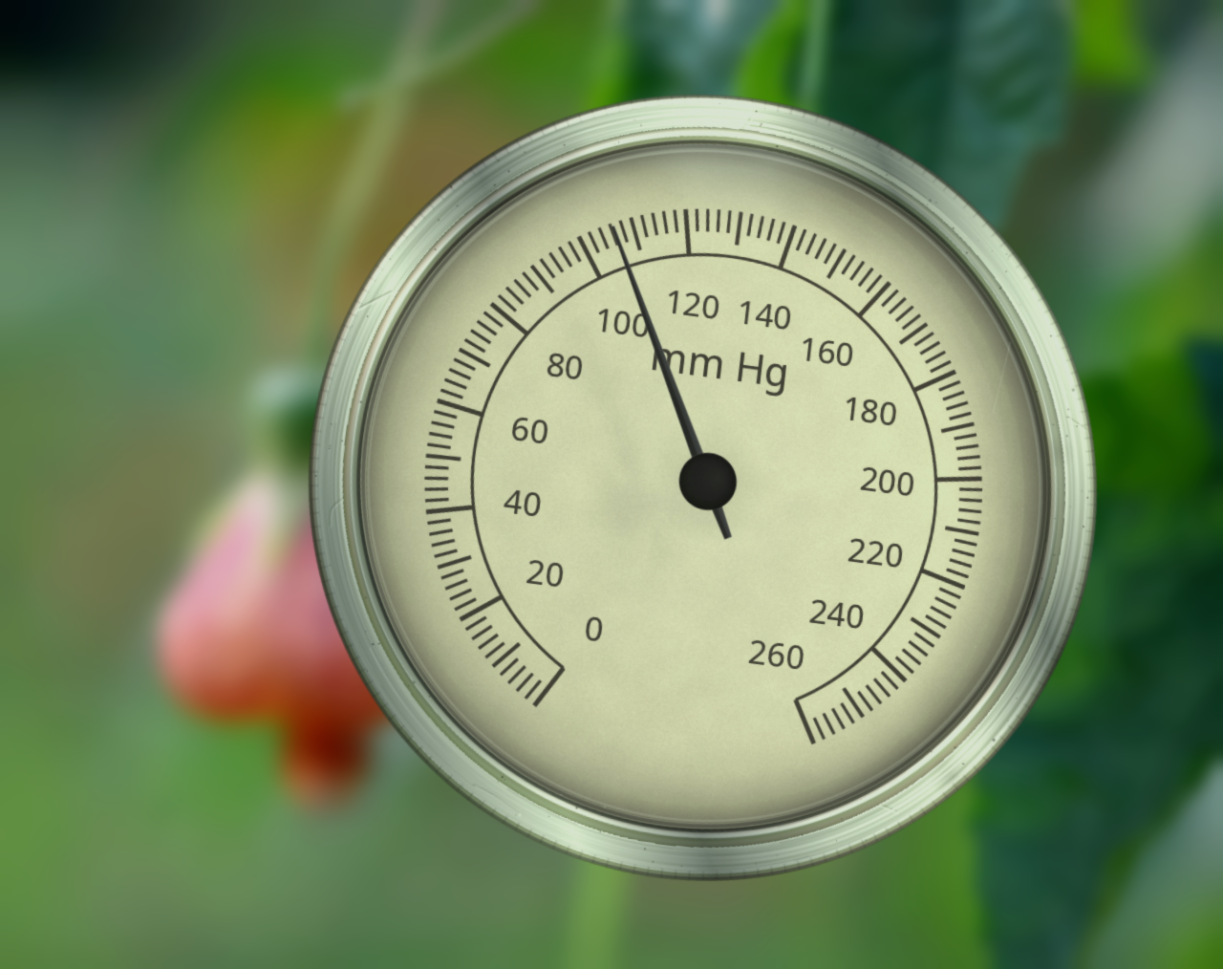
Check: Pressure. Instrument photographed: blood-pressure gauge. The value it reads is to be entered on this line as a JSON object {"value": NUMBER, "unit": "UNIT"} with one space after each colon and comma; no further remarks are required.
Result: {"value": 106, "unit": "mmHg"}
